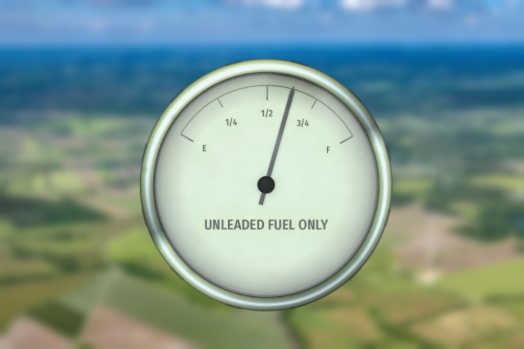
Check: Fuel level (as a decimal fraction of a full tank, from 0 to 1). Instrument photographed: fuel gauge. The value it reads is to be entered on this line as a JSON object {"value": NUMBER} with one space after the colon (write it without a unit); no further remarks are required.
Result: {"value": 0.625}
